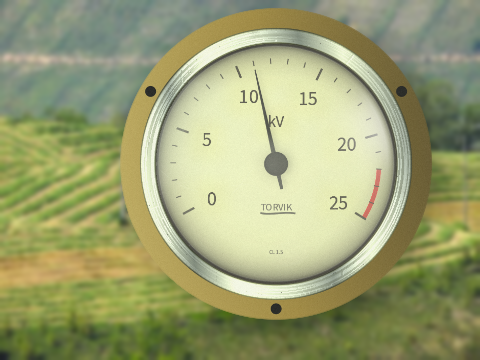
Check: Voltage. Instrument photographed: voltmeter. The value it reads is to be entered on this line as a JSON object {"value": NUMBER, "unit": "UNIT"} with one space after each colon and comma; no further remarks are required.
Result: {"value": 11, "unit": "kV"}
